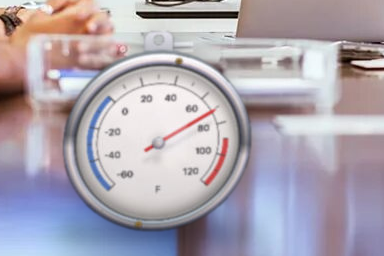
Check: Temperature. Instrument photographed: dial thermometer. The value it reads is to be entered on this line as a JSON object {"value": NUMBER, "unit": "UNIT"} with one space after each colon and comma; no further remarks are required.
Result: {"value": 70, "unit": "°F"}
